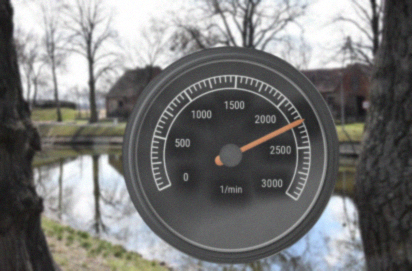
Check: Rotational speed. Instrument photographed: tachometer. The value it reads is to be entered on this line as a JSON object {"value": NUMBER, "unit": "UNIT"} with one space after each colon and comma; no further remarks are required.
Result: {"value": 2250, "unit": "rpm"}
